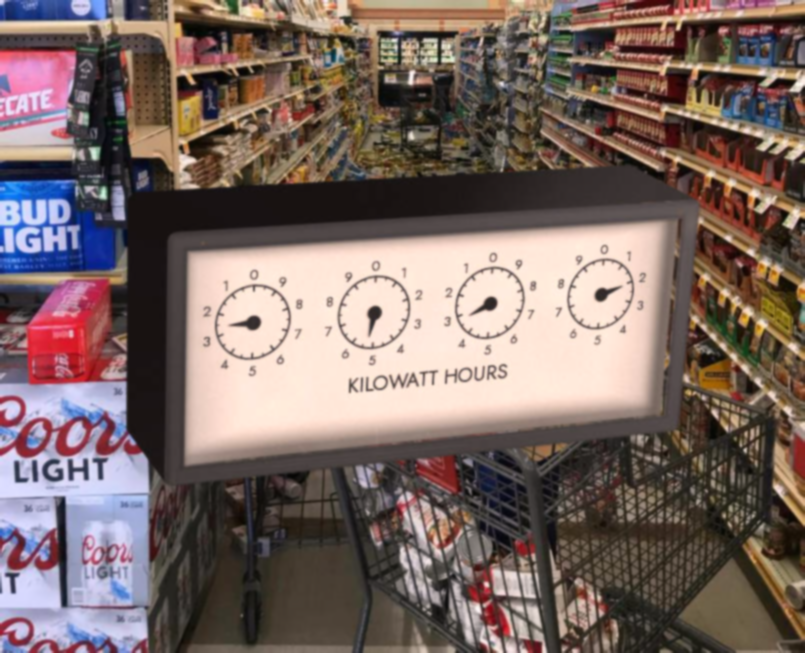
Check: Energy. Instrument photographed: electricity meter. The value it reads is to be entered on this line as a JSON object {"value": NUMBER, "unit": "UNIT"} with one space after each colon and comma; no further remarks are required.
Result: {"value": 2532, "unit": "kWh"}
